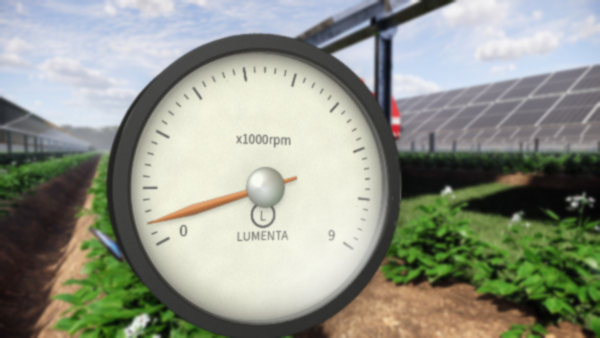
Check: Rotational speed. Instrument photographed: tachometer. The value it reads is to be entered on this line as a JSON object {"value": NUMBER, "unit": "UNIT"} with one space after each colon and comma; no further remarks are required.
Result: {"value": 400, "unit": "rpm"}
